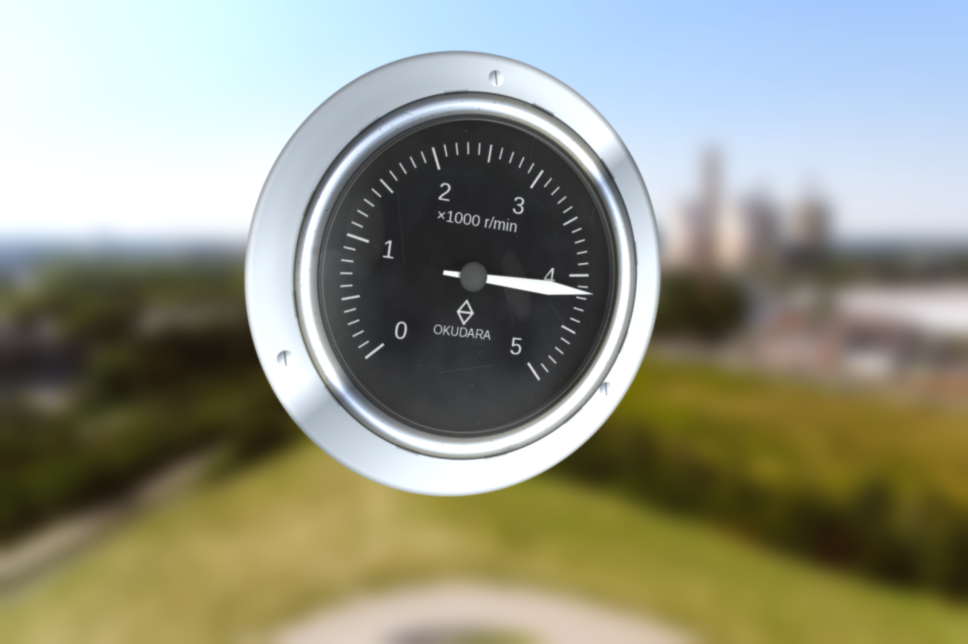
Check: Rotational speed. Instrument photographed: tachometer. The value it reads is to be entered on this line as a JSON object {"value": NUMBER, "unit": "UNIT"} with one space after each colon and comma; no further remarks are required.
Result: {"value": 4150, "unit": "rpm"}
